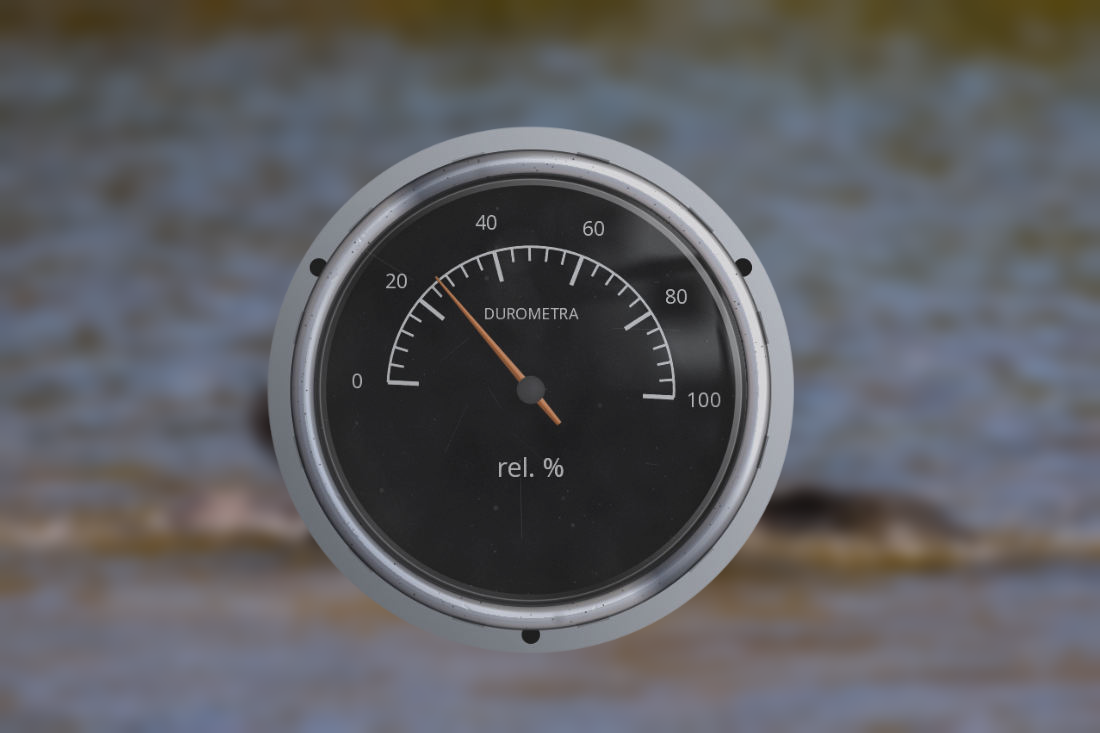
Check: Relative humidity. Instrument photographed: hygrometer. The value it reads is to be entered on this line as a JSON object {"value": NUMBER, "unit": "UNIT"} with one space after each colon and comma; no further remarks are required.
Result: {"value": 26, "unit": "%"}
